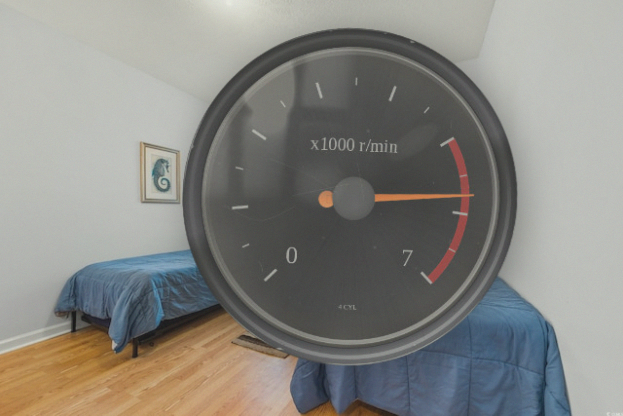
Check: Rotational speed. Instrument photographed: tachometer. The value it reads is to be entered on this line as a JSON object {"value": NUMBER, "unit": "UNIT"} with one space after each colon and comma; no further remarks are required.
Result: {"value": 5750, "unit": "rpm"}
